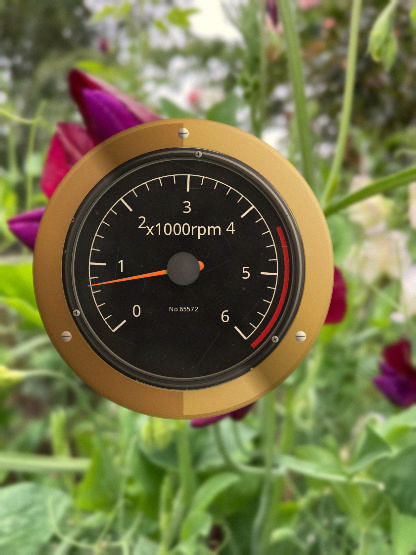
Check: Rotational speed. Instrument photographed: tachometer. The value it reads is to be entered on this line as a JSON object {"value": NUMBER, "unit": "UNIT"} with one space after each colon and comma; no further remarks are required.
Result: {"value": 700, "unit": "rpm"}
